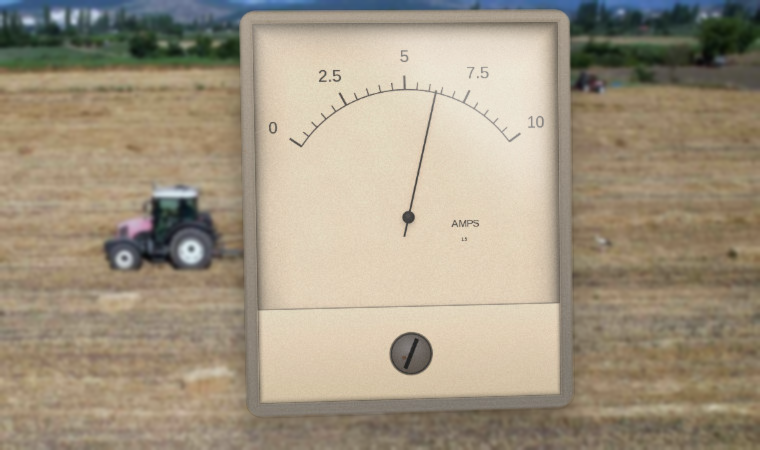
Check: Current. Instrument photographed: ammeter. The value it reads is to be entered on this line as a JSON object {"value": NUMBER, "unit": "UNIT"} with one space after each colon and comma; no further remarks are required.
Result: {"value": 6.25, "unit": "A"}
